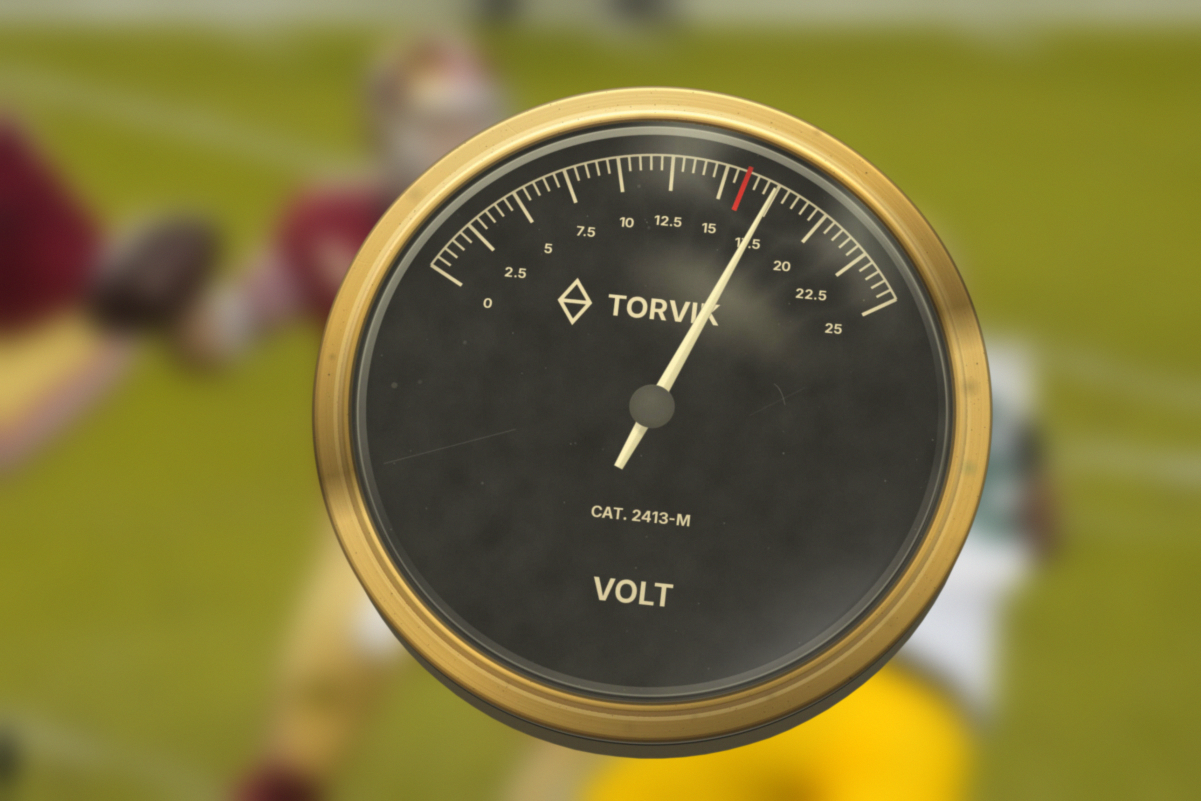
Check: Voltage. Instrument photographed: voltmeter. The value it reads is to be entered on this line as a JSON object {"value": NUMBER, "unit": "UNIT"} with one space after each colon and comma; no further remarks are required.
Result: {"value": 17.5, "unit": "V"}
